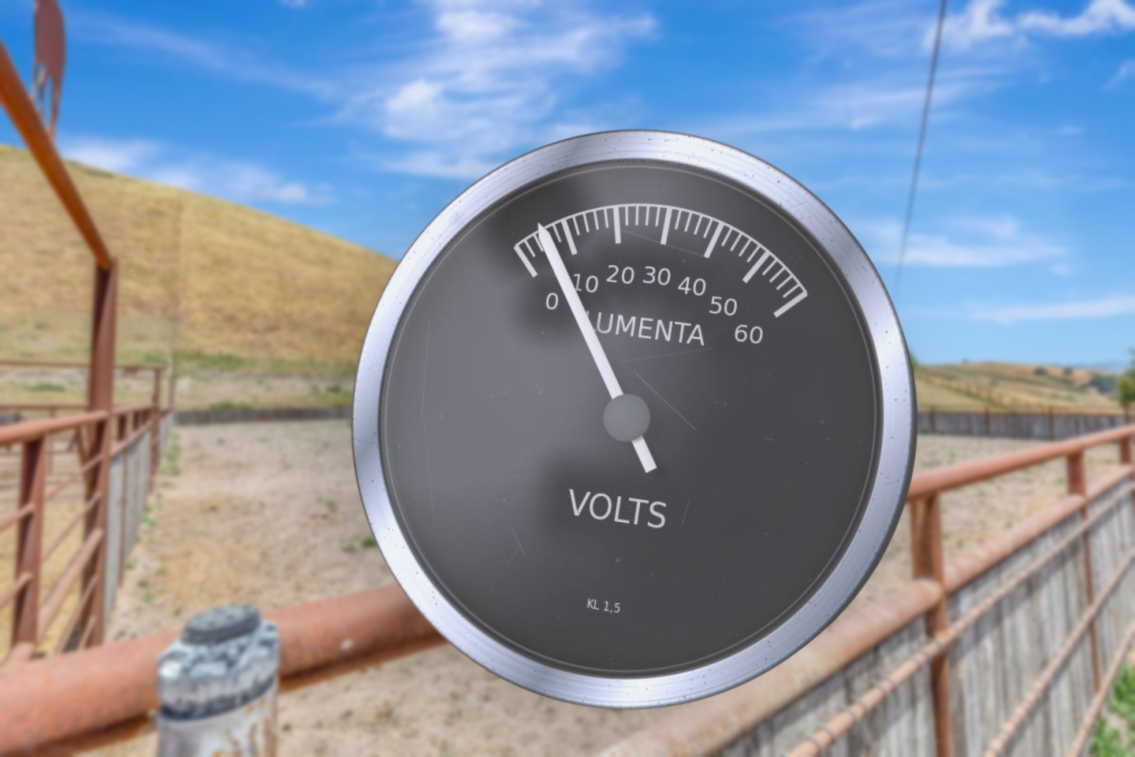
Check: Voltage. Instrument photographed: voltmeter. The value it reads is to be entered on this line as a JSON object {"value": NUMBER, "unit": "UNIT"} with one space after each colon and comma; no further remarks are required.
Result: {"value": 6, "unit": "V"}
